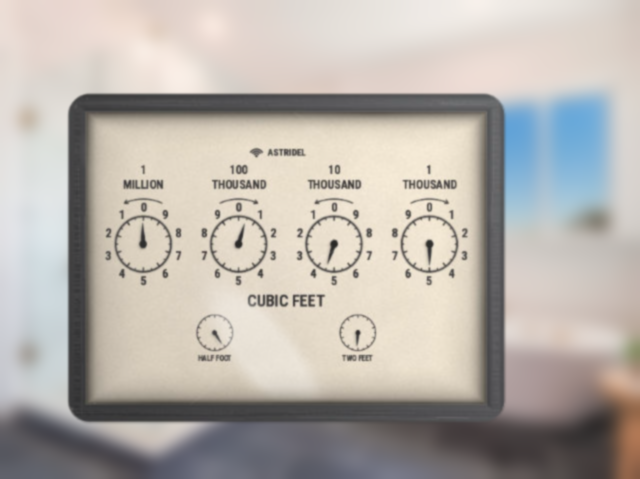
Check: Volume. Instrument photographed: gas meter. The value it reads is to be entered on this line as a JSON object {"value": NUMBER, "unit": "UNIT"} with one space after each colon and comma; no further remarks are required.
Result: {"value": 4500, "unit": "ft³"}
